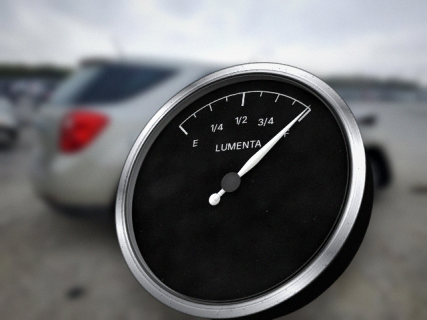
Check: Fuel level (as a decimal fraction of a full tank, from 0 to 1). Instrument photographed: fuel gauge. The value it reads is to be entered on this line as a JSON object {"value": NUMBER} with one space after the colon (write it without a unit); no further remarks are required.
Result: {"value": 1}
